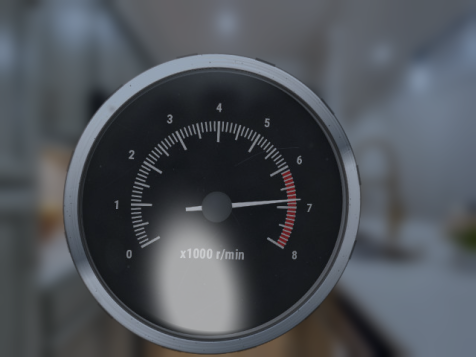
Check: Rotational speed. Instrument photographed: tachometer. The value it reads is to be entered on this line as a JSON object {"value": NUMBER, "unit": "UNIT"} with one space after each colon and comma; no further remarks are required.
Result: {"value": 6800, "unit": "rpm"}
